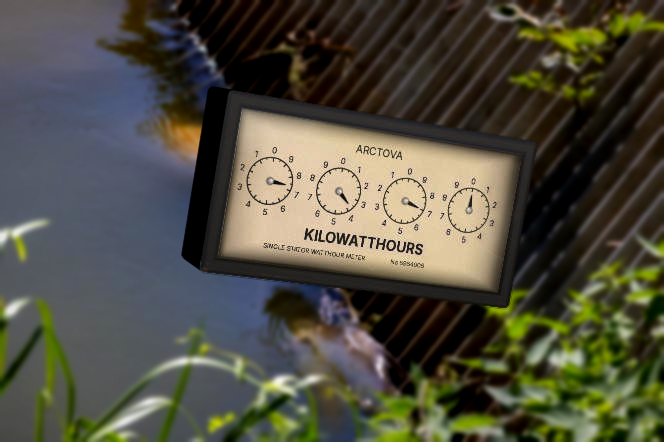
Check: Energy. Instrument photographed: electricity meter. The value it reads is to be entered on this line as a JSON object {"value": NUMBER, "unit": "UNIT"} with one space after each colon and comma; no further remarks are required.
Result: {"value": 7370, "unit": "kWh"}
